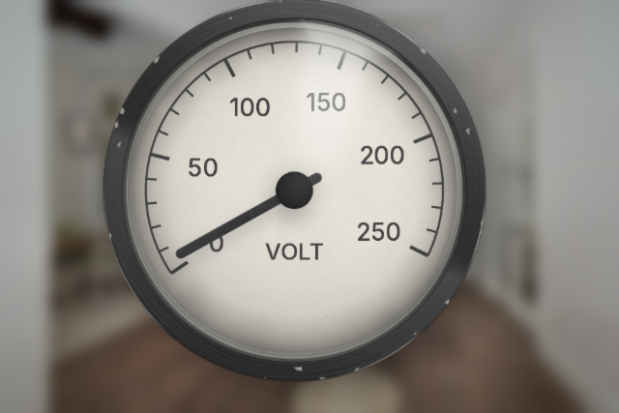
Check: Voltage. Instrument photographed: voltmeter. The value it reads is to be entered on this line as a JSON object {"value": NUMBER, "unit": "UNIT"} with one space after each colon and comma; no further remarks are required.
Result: {"value": 5, "unit": "V"}
